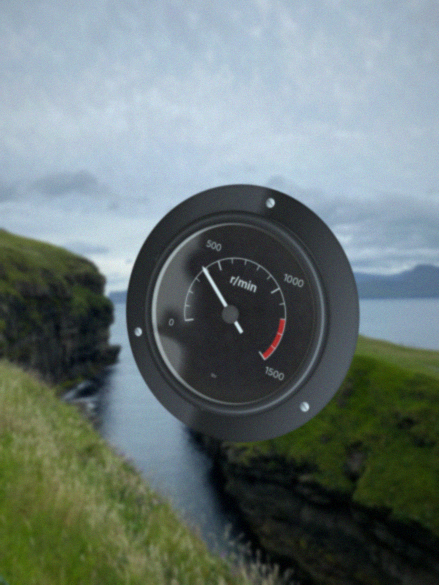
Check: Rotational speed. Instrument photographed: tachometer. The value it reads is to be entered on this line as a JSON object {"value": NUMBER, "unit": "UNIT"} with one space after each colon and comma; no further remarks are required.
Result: {"value": 400, "unit": "rpm"}
